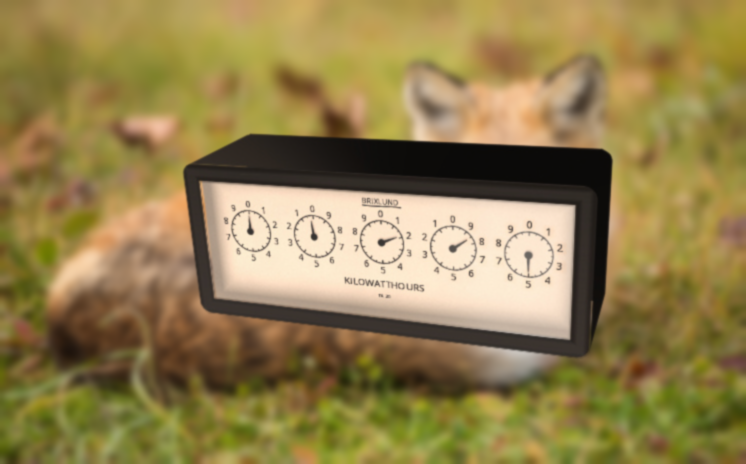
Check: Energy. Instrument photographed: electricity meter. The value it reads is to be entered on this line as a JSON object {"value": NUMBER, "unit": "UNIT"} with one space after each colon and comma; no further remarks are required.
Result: {"value": 185, "unit": "kWh"}
